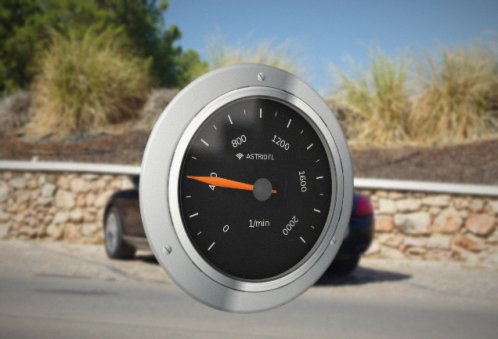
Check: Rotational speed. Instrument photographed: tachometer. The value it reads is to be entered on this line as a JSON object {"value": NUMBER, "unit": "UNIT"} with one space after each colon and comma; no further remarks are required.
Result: {"value": 400, "unit": "rpm"}
